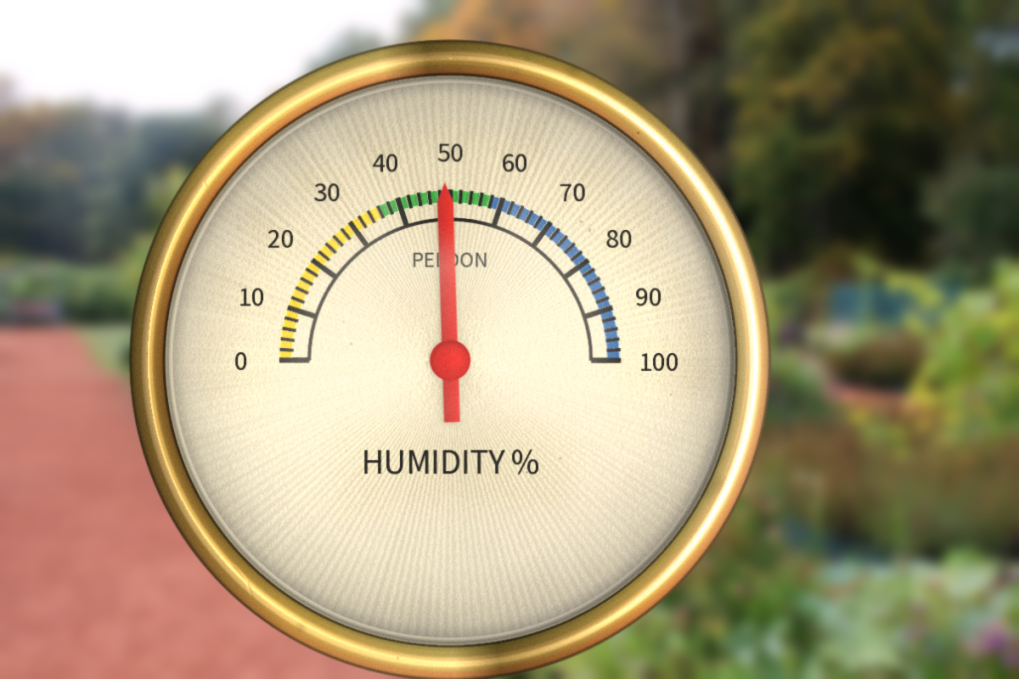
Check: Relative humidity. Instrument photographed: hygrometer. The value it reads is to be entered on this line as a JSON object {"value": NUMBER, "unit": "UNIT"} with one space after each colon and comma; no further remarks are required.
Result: {"value": 49, "unit": "%"}
